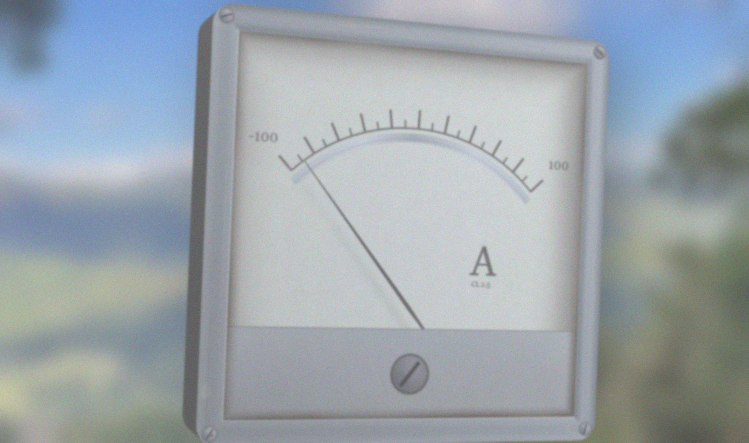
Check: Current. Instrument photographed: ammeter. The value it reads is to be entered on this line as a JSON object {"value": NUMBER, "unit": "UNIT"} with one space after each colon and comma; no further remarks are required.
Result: {"value": -90, "unit": "A"}
